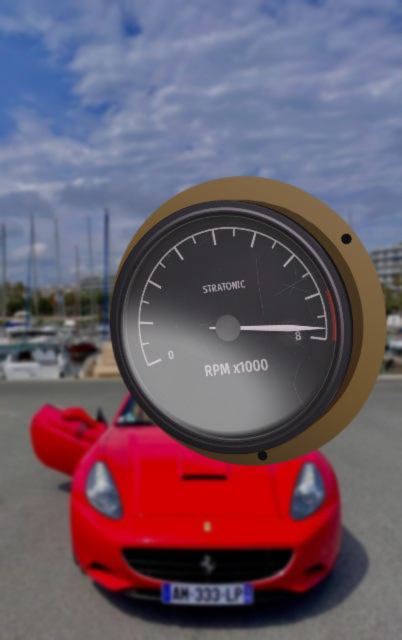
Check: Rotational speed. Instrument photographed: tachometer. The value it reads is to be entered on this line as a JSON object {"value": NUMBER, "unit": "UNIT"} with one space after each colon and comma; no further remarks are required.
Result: {"value": 7750, "unit": "rpm"}
